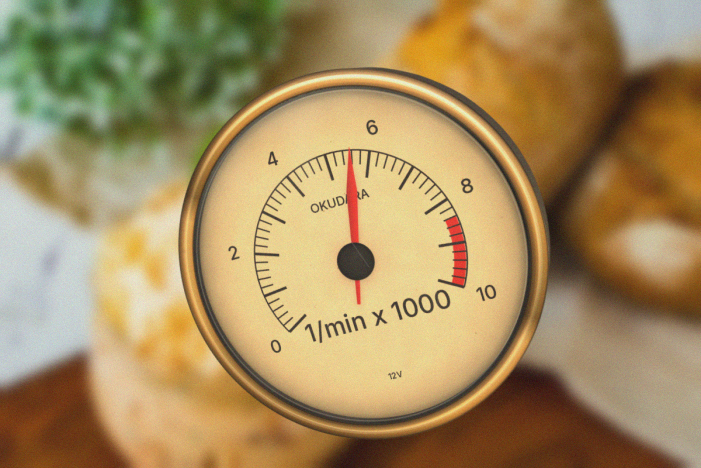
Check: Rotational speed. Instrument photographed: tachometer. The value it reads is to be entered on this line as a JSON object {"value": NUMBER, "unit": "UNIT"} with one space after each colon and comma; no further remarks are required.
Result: {"value": 5600, "unit": "rpm"}
